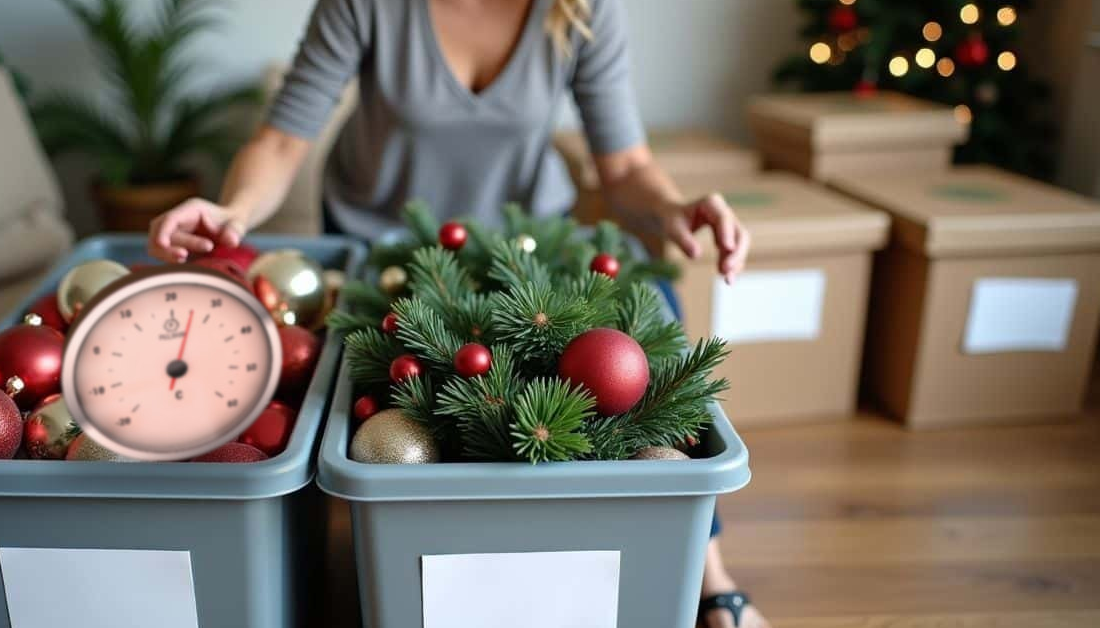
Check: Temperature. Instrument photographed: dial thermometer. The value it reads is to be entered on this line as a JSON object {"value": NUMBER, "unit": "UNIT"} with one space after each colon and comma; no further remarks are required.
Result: {"value": 25, "unit": "°C"}
